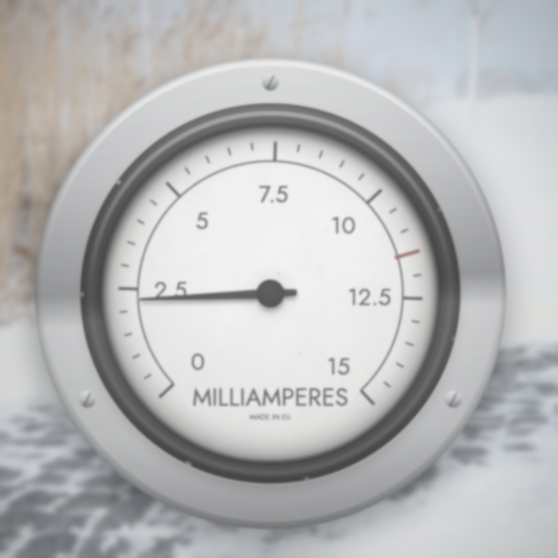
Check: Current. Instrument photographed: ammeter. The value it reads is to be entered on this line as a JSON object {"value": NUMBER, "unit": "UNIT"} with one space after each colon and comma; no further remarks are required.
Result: {"value": 2.25, "unit": "mA"}
